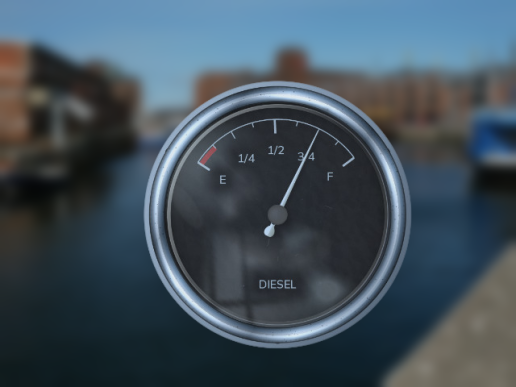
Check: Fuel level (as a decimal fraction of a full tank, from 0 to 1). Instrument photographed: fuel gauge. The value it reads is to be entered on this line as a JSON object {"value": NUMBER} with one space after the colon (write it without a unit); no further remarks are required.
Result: {"value": 0.75}
